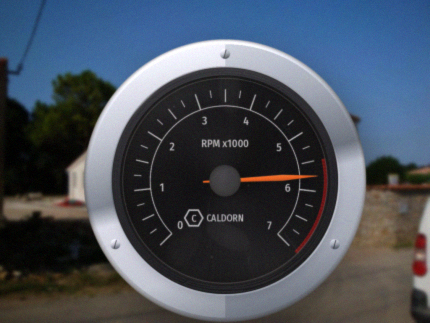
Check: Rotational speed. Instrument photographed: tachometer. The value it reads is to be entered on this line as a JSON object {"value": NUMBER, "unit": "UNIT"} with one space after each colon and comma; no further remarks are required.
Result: {"value": 5750, "unit": "rpm"}
